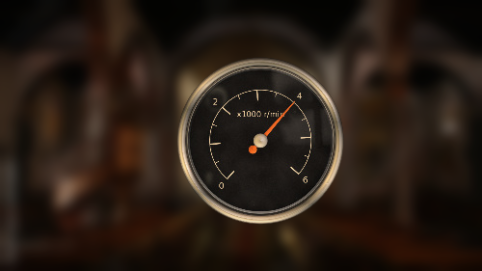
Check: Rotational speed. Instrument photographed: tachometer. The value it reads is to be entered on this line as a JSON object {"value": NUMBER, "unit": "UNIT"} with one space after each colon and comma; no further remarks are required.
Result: {"value": 4000, "unit": "rpm"}
